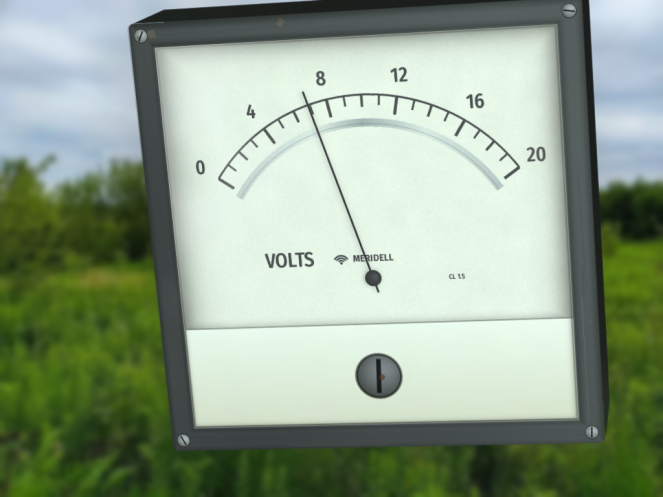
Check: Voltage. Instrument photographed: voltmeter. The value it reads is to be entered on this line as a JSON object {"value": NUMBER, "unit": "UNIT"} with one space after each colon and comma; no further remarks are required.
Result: {"value": 7, "unit": "V"}
